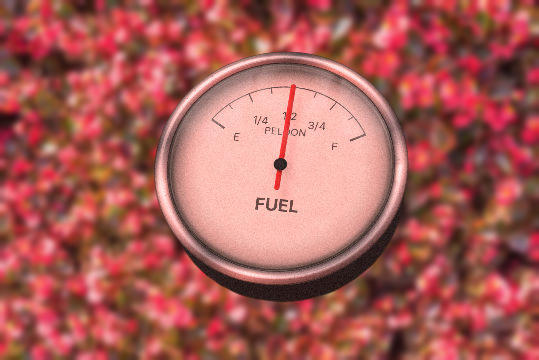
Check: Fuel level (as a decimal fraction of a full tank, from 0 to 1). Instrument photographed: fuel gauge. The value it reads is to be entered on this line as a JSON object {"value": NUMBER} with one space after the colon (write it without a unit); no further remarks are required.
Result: {"value": 0.5}
